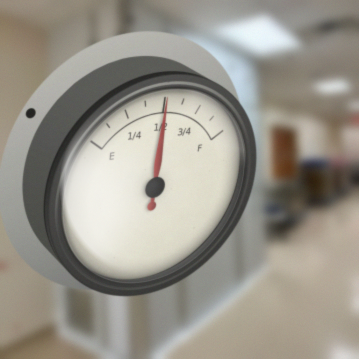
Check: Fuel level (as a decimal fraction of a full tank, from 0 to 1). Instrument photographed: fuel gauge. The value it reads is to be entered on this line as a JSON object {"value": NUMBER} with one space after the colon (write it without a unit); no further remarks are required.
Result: {"value": 0.5}
